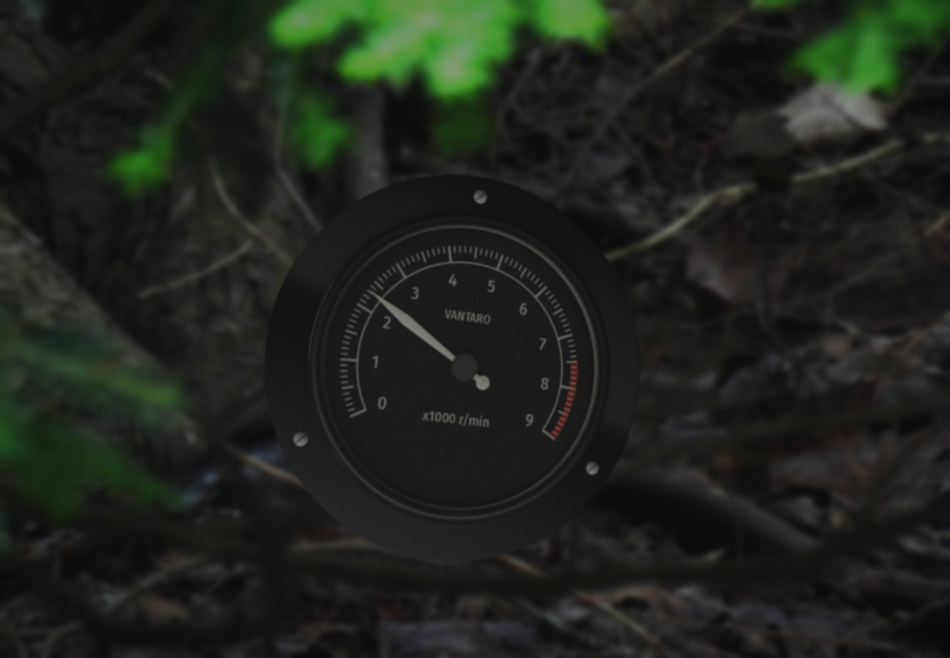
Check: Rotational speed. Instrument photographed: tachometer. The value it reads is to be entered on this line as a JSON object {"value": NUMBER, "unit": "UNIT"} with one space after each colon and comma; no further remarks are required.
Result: {"value": 2300, "unit": "rpm"}
